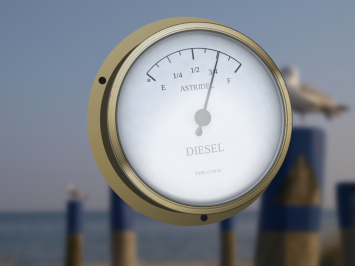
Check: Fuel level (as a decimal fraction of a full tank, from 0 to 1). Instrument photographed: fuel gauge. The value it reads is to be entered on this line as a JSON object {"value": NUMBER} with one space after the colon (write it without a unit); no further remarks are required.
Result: {"value": 0.75}
